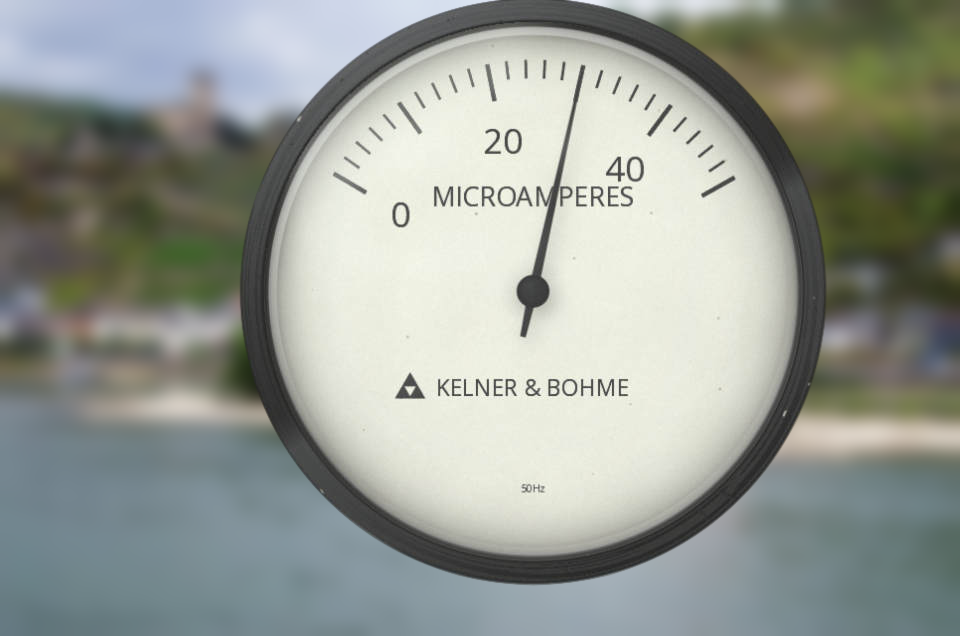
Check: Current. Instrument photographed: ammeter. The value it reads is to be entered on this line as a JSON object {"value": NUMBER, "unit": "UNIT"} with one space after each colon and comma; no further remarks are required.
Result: {"value": 30, "unit": "µA"}
